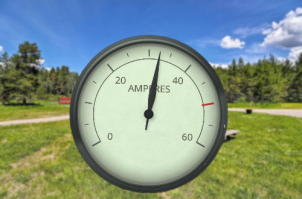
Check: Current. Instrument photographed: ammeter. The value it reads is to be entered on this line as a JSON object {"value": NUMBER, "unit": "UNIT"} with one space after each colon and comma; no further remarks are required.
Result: {"value": 32.5, "unit": "A"}
